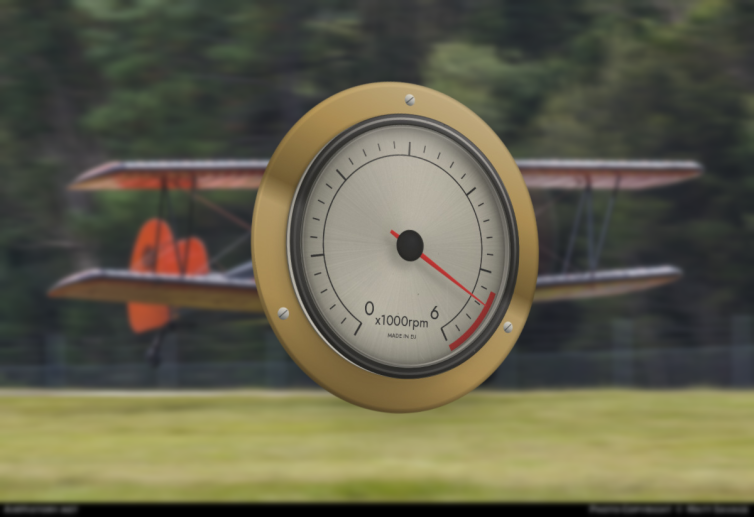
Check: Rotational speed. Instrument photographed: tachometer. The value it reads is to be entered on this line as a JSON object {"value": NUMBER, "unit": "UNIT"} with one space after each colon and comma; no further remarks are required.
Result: {"value": 5400, "unit": "rpm"}
